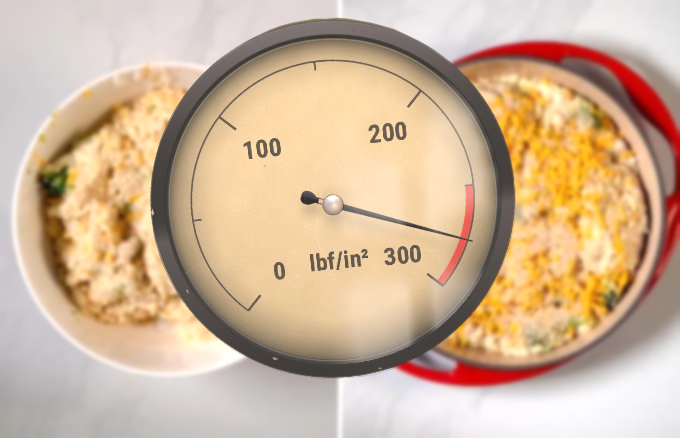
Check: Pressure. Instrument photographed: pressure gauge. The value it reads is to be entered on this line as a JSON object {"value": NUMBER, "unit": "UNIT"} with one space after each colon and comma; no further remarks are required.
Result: {"value": 275, "unit": "psi"}
